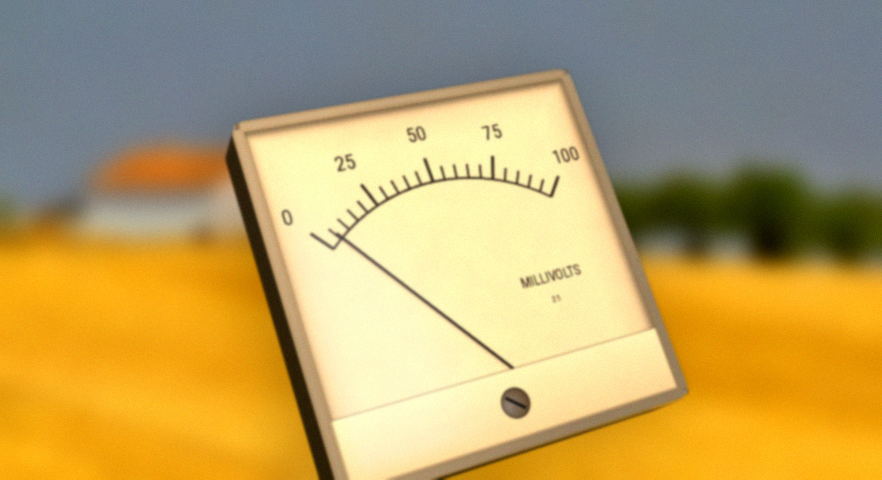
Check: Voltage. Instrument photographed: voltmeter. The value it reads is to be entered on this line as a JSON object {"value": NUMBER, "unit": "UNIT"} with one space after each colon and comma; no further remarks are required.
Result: {"value": 5, "unit": "mV"}
